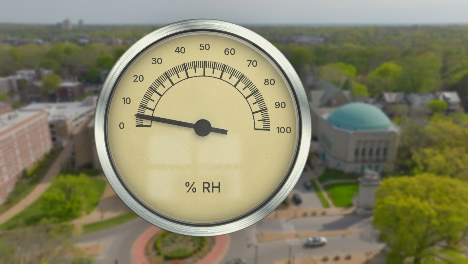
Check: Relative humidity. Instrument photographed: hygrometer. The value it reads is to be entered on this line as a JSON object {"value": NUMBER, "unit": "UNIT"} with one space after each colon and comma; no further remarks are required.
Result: {"value": 5, "unit": "%"}
